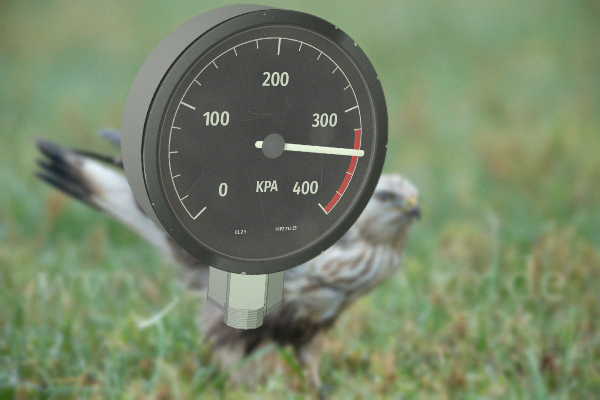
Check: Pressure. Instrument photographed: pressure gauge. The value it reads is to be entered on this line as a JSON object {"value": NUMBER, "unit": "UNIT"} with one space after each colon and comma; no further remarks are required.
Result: {"value": 340, "unit": "kPa"}
